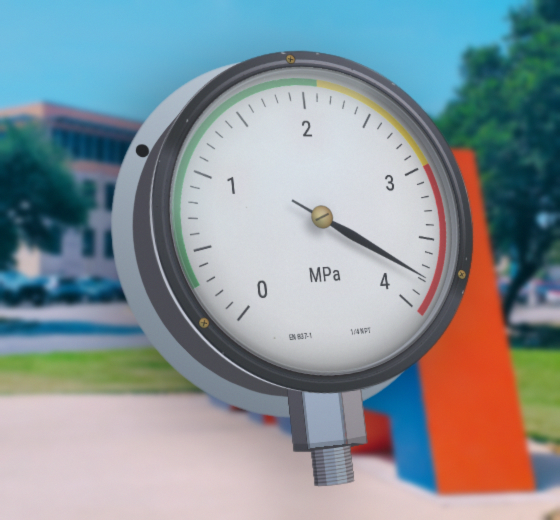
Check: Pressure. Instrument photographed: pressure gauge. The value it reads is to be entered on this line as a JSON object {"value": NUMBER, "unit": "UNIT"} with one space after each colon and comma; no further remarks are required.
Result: {"value": 3.8, "unit": "MPa"}
